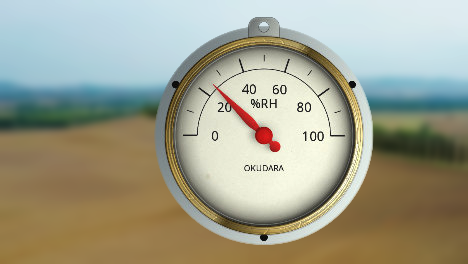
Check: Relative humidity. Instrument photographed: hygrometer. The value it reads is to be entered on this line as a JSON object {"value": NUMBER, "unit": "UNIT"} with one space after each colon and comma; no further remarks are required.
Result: {"value": 25, "unit": "%"}
